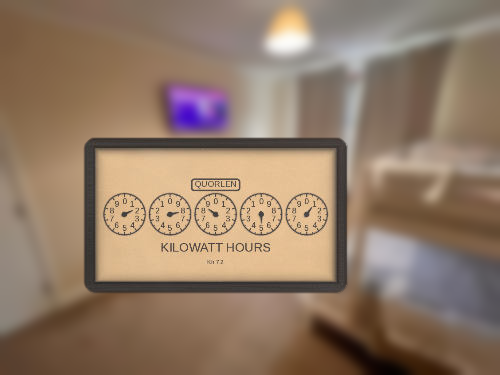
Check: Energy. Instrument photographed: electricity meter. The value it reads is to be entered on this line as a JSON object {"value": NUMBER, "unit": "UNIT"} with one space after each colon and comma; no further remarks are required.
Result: {"value": 17851, "unit": "kWh"}
